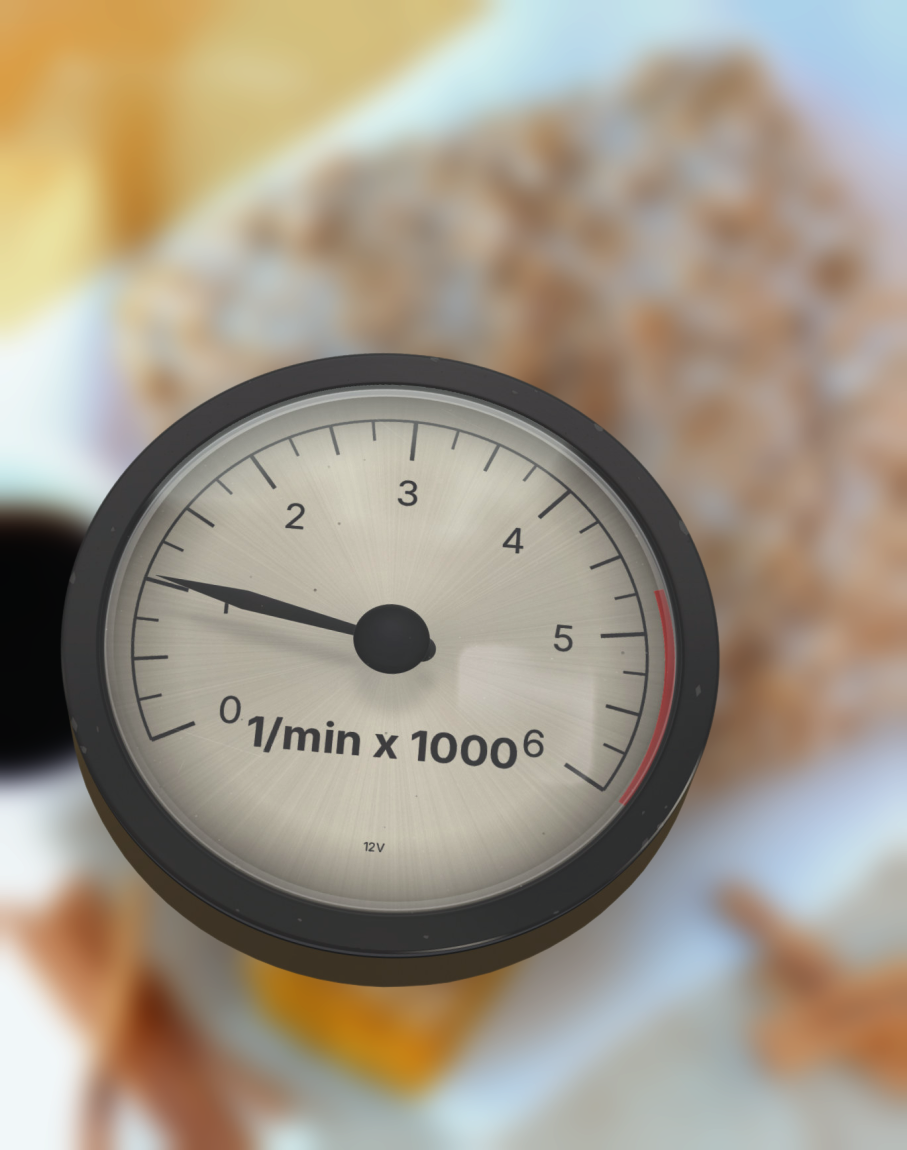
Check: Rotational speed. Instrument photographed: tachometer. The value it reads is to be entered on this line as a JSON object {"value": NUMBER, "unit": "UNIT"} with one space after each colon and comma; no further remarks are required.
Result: {"value": 1000, "unit": "rpm"}
